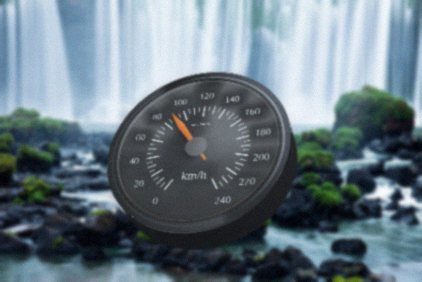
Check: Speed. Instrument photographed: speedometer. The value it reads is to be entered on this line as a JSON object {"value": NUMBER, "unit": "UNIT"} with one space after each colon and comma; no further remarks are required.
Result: {"value": 90, "unit": "km/h"}
